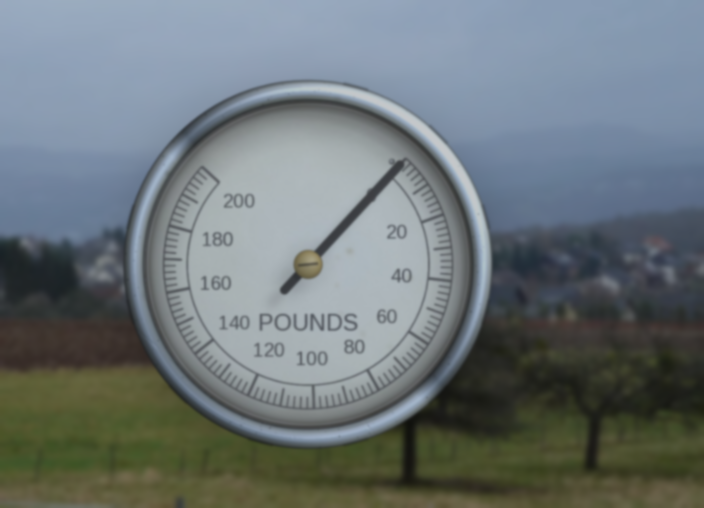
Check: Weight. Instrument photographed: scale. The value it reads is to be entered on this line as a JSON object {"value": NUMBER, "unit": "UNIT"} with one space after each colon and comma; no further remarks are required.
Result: {"value": 0, "unit": "lb"}
